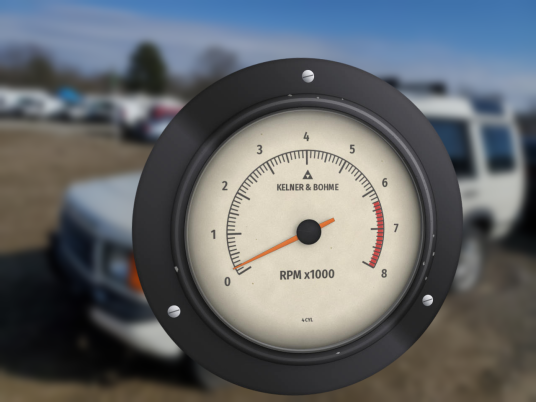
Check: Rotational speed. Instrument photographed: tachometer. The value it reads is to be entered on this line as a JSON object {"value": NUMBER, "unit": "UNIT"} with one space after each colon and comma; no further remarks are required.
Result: {"value": 200, "unit": "rpm"}
